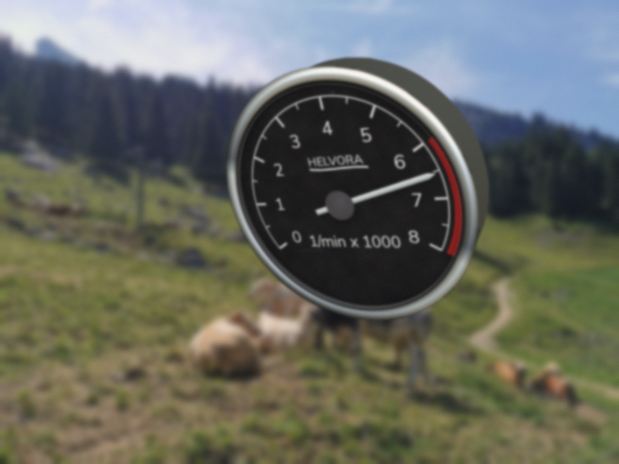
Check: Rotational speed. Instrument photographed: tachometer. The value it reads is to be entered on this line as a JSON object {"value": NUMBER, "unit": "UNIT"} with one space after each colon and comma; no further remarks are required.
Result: {"value": 6500, "unit": "rpm"}
